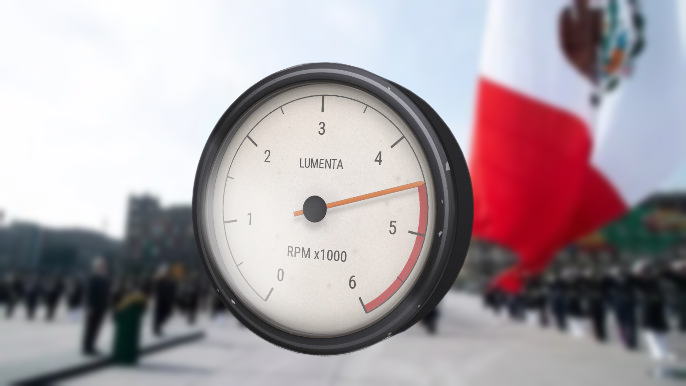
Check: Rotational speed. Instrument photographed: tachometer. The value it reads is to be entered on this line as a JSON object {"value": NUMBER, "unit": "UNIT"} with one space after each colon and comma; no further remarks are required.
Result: {"value": 4500, "unit": "rpm"}
